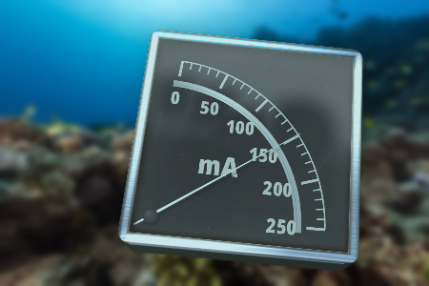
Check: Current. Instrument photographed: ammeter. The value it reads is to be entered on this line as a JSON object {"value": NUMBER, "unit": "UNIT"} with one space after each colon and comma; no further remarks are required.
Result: {"value": 150, "unit": "mA"}
